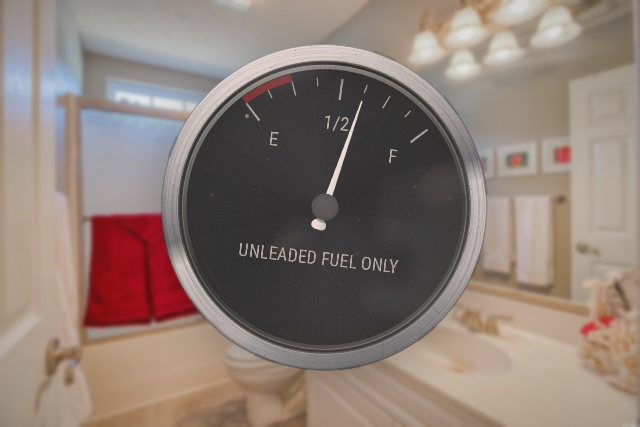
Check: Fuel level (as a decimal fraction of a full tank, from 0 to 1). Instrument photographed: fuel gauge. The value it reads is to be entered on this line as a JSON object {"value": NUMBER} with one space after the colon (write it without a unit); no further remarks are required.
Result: {"value": 0.625}
